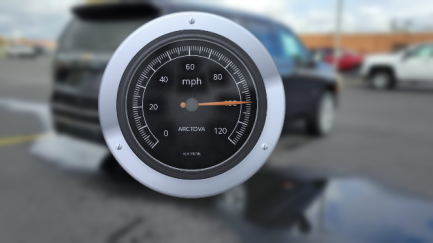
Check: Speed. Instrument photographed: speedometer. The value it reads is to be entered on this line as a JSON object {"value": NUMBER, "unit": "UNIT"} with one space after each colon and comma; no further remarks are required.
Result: {"value": 100, "unit": "mph"}
